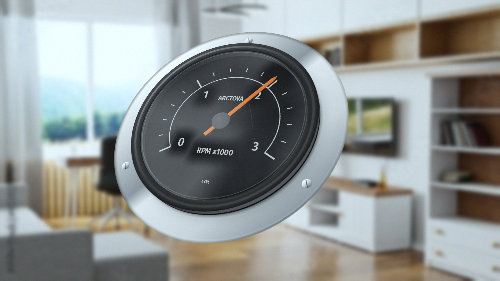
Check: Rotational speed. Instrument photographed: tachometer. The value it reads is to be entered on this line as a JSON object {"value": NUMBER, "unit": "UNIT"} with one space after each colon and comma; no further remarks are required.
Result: {"value": 2000, "unit": "rpm"}
